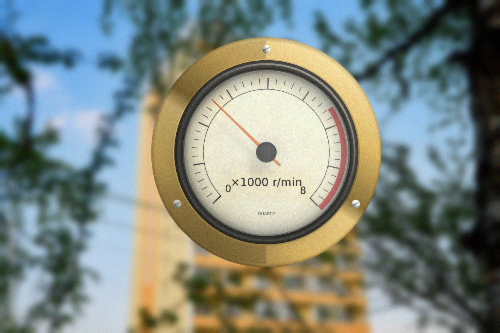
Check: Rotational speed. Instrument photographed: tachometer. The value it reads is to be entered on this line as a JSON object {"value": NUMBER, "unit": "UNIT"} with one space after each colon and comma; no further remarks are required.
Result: {"value": 2600, "unit": "rpm"}
